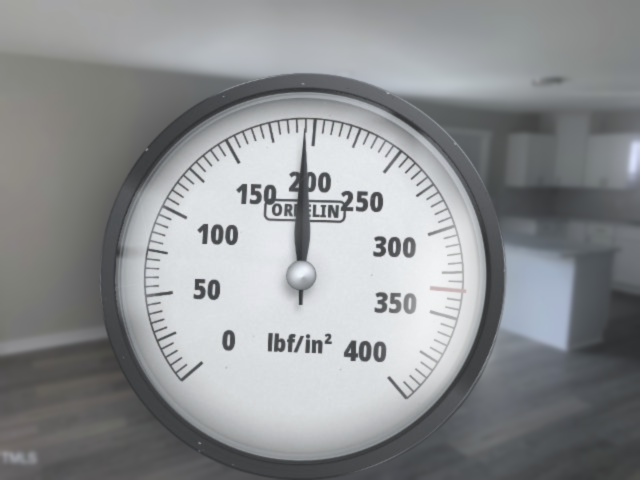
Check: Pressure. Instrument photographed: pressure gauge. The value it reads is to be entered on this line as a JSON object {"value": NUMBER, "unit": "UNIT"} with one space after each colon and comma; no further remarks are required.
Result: {"value": 195, "unit": "psi"}
